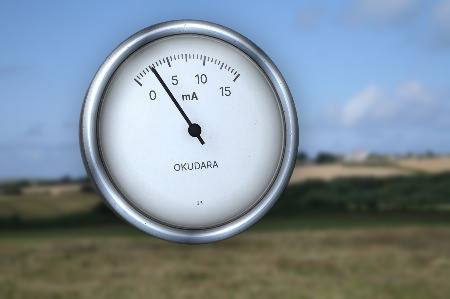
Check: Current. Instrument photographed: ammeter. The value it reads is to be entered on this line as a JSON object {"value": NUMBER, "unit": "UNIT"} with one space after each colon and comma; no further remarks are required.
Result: {"value": 2.5, "unit": "mA"}
